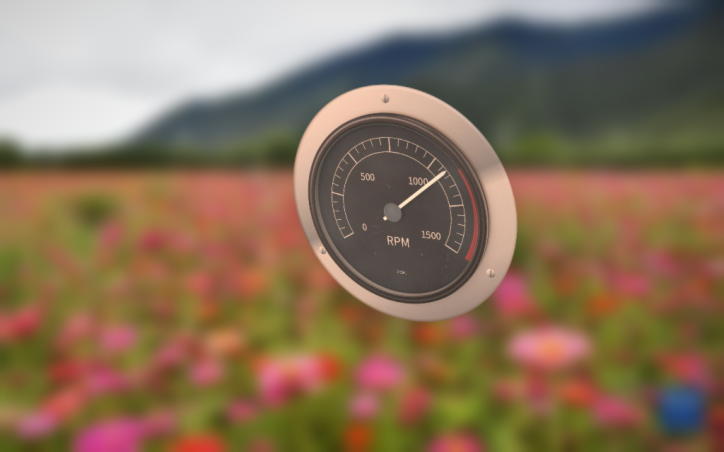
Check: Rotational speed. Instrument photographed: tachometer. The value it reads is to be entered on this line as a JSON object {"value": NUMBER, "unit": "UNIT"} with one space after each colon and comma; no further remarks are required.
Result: {"value": 1075, "unit": "rpm"}
